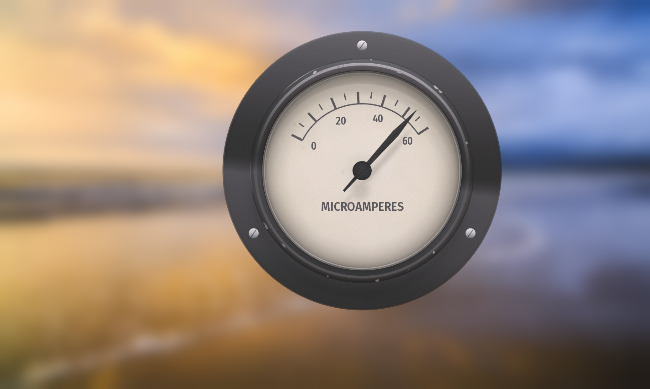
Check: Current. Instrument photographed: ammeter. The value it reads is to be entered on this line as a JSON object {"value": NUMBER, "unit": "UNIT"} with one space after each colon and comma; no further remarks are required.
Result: {"value": 52.5, "unit": "µA"}
